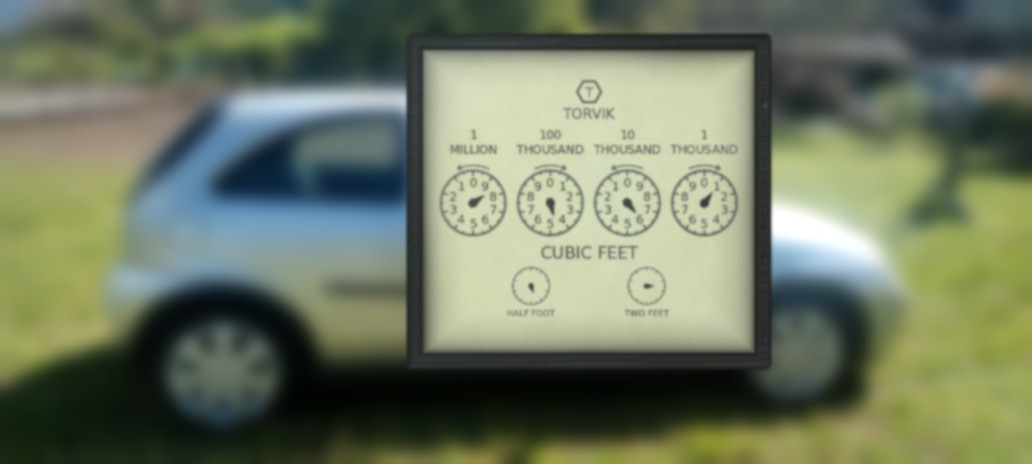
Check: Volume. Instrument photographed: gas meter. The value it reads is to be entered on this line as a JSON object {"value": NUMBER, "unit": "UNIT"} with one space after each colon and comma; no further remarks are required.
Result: {"value": 846100, "unit": "ft³"}
